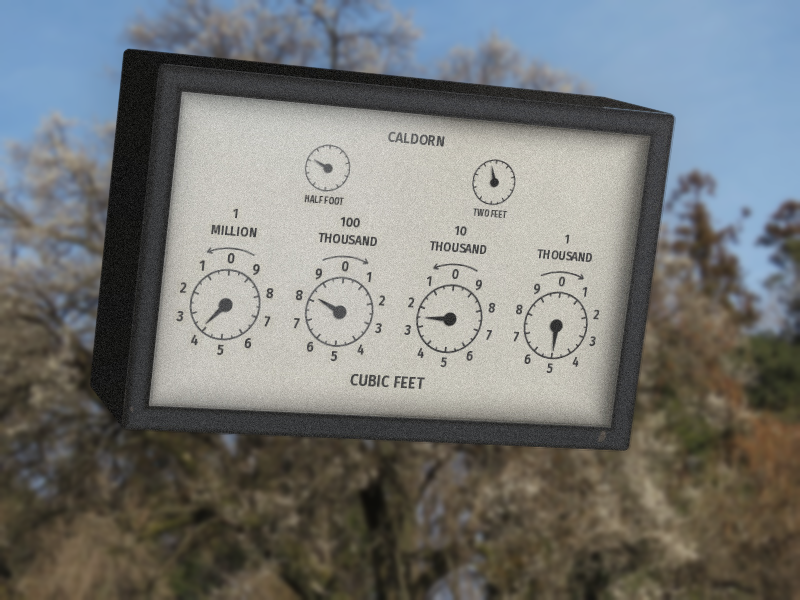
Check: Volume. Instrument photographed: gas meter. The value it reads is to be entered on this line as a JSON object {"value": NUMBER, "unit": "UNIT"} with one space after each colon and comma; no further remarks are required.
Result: {"value": 382500, "unit": "ft³"}
